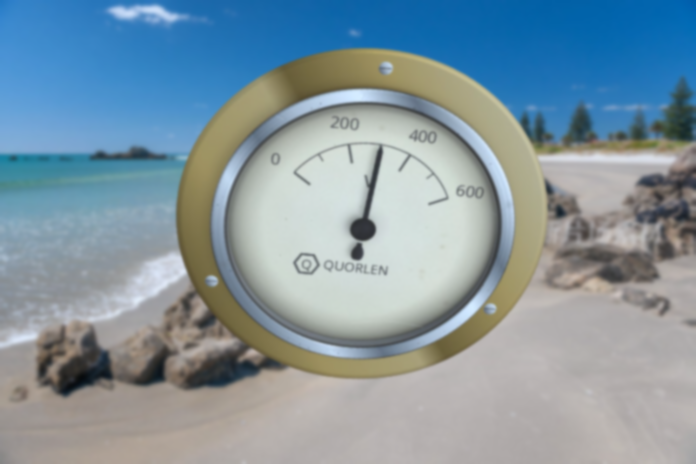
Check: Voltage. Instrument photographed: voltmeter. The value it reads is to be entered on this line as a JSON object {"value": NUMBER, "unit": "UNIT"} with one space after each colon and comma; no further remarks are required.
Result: {"value": 300, "unit": "V"}
